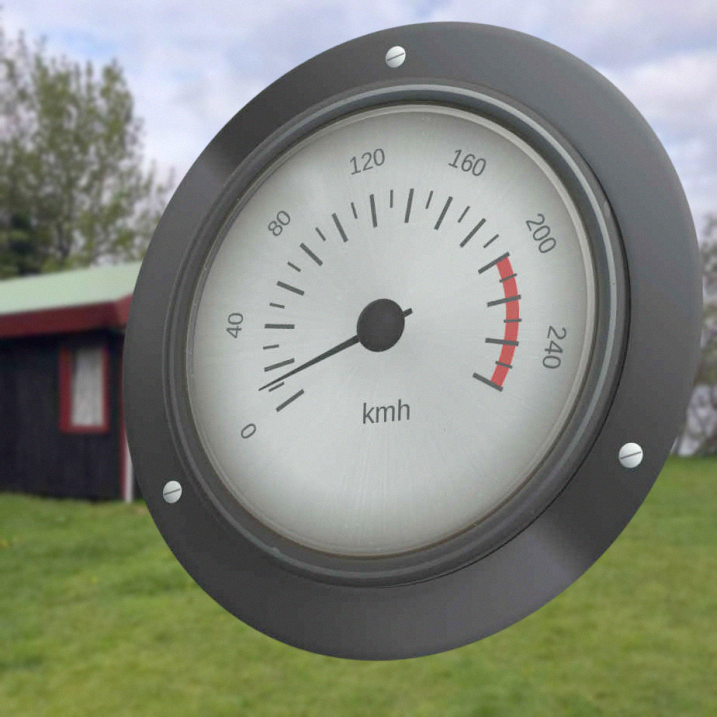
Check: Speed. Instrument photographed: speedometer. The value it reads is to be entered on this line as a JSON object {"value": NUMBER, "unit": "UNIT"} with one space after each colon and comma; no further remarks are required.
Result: {"value": 10, "unit": "km/h"}
